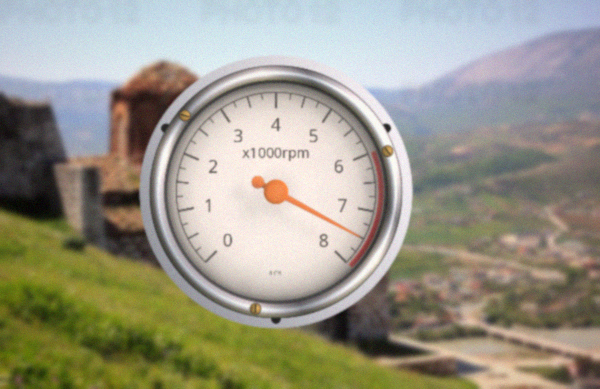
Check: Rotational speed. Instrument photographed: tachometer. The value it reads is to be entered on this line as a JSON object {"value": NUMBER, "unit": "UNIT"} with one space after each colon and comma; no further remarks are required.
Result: {"value": 7500, "unit": "rpm"}
